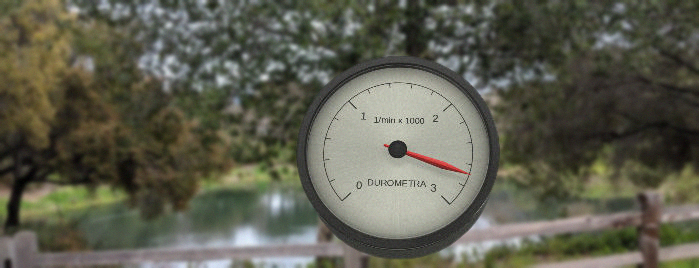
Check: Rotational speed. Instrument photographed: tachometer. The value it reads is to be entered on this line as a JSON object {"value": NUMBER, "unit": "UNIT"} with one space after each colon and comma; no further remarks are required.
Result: {"value": 2700, "unit": "rpm"}
